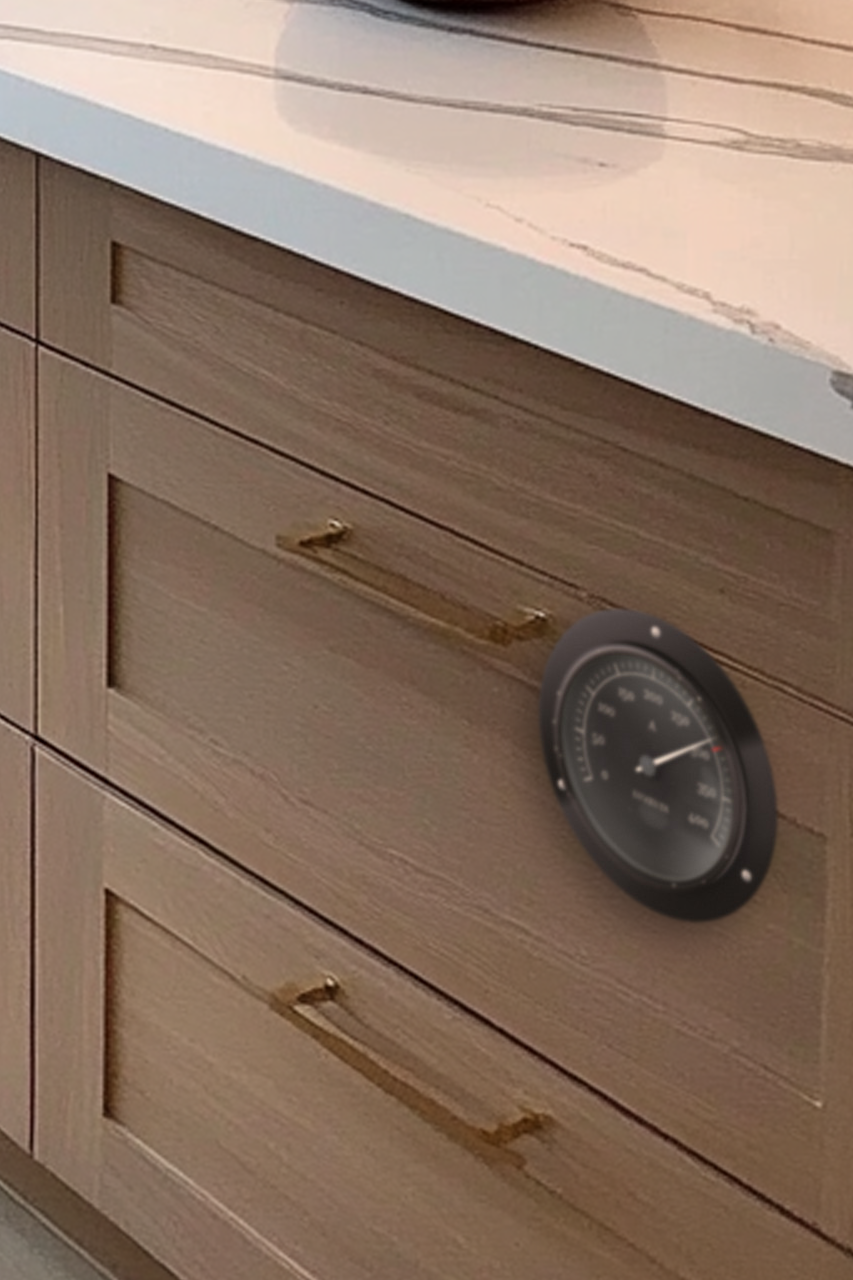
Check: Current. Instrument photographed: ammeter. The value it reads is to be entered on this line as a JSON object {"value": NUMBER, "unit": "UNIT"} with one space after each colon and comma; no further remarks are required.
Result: {"value": 290, "unit": "A"}
